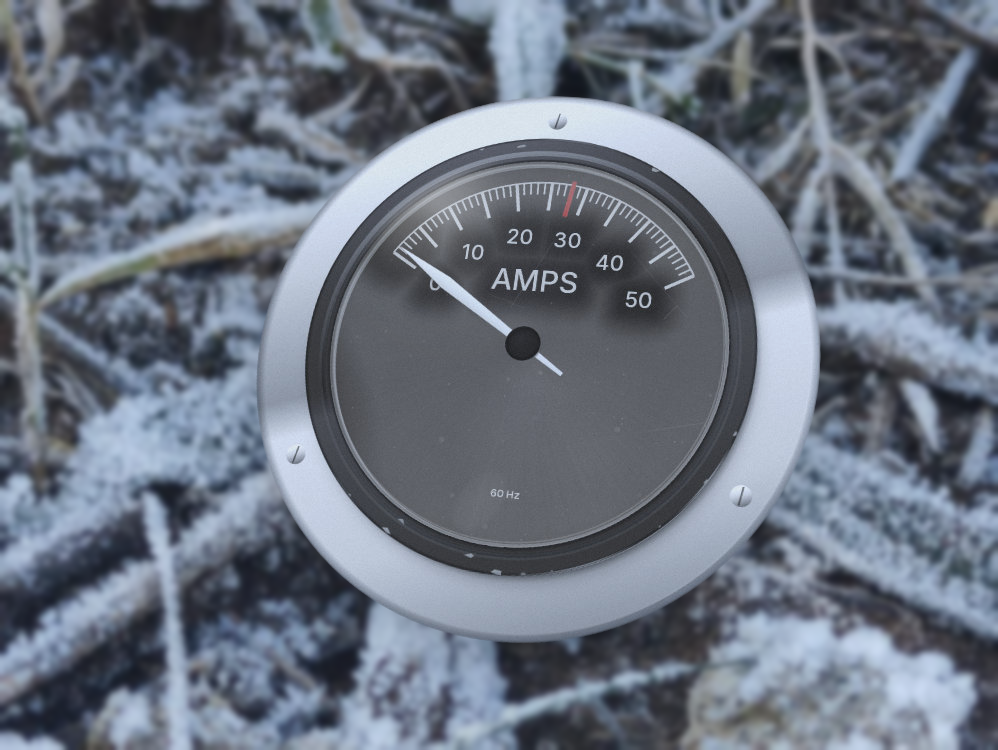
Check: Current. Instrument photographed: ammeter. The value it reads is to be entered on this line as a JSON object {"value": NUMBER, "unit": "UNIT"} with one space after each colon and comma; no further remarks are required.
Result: {"value": 1, "unit": "A"}
